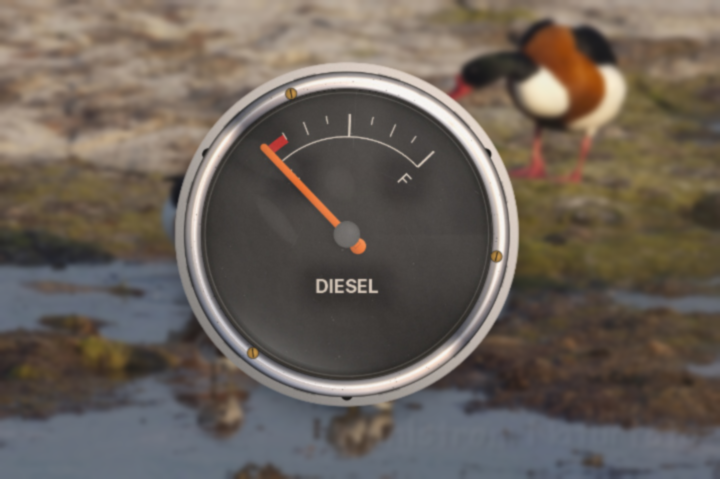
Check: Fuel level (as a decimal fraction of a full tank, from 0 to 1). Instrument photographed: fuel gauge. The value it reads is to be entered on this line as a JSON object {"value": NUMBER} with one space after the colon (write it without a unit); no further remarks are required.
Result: {"value": 0}
